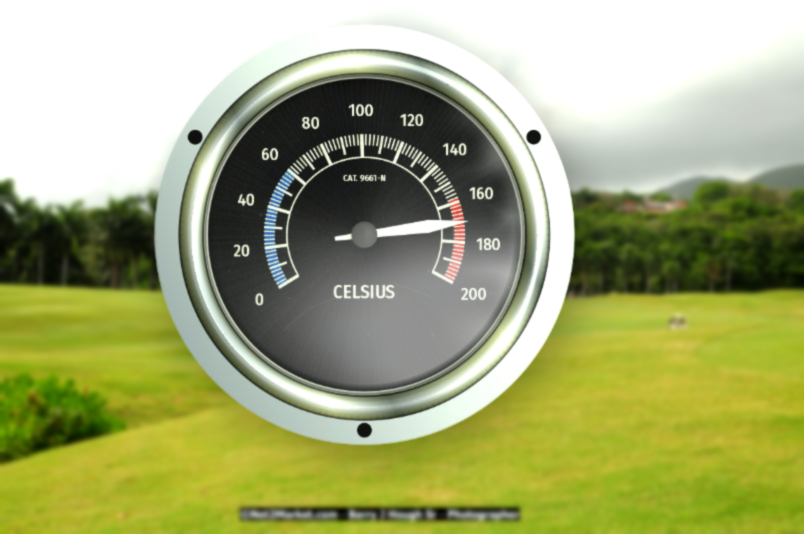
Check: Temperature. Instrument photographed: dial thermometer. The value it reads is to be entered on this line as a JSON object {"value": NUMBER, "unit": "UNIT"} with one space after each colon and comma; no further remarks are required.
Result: {"value": 170, "unit": "°C"}
